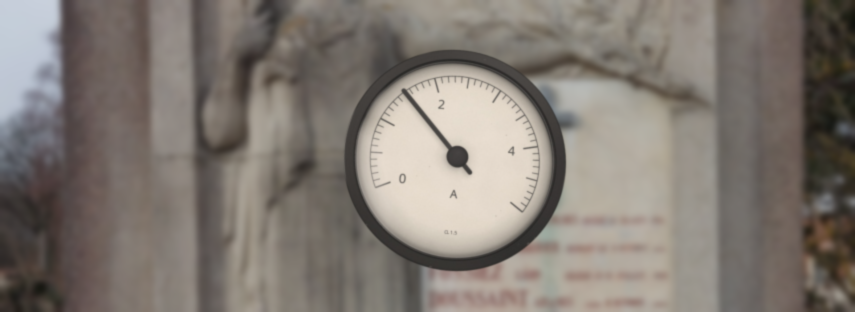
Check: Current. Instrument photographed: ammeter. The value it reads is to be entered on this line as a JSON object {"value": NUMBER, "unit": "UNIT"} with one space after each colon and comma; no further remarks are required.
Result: {"value": 1.5, "unit": "A"}
